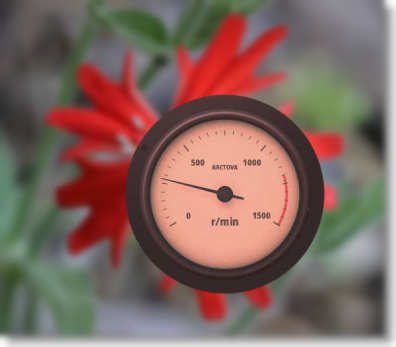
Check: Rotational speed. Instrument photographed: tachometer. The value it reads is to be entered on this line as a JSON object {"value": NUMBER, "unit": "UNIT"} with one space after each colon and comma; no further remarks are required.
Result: {"value": 275, "unit": "rpm"}
